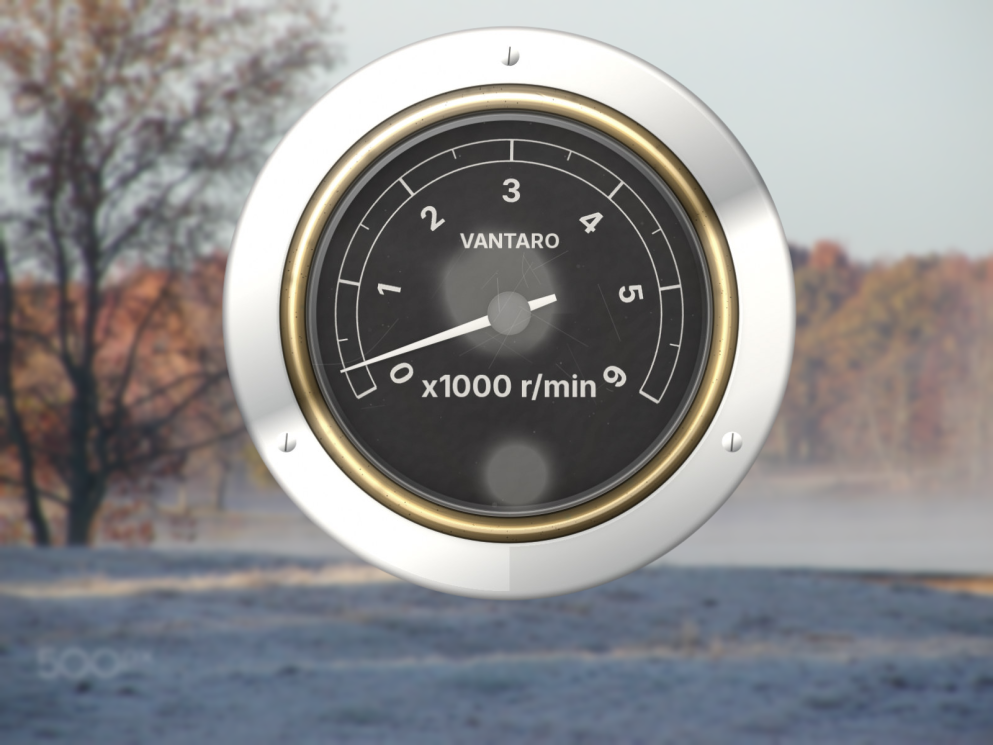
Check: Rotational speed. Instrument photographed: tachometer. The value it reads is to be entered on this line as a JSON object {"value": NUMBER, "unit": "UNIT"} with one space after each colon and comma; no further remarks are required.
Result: {"value": 250, "unit": "rpm"}
